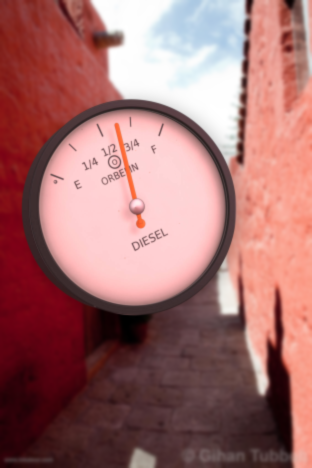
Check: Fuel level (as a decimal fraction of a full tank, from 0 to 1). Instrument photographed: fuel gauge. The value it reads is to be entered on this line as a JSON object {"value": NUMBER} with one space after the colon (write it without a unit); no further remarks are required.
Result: {"value": 0.625}
